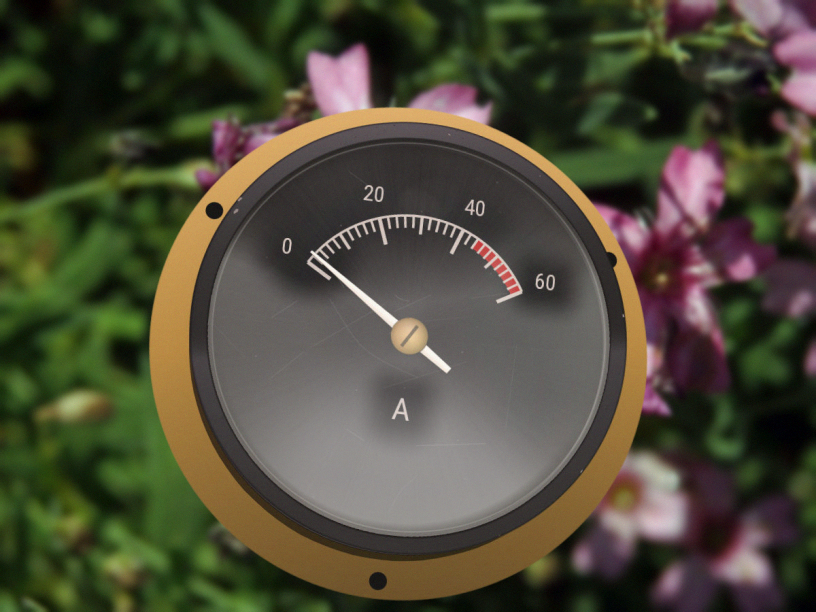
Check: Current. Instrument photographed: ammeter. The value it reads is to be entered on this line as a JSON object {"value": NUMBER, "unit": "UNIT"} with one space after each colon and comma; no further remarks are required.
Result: {"value": 2, "unit": "A"}
